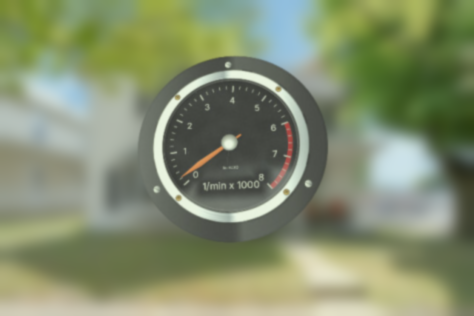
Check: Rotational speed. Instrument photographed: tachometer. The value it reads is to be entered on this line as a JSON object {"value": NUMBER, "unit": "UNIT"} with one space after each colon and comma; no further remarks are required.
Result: {"value": 200, "unit": "rpm"}
